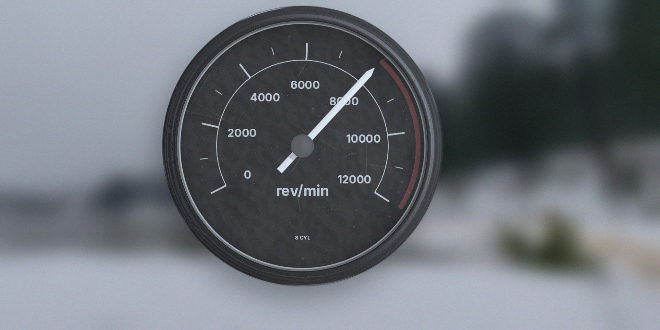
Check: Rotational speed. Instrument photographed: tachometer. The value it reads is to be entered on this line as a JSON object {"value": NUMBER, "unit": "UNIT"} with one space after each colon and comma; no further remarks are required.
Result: {"value": 8000, "unit": "rpm"}
